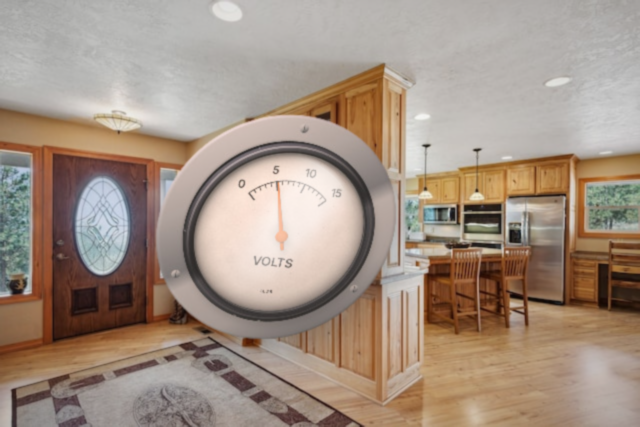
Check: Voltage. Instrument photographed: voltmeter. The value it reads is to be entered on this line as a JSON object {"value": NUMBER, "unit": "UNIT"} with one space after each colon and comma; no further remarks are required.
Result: {"value": 5, "unit": "V"}
